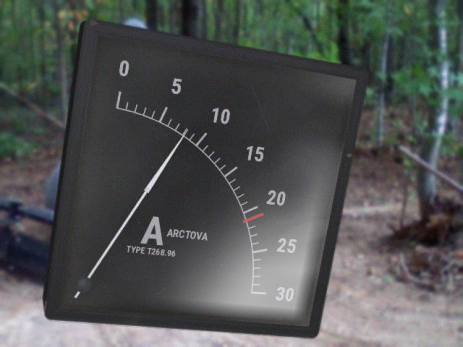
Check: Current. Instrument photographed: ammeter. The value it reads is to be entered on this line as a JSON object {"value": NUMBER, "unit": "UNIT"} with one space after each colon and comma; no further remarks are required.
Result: {"value": 8, "unit": "A"}
